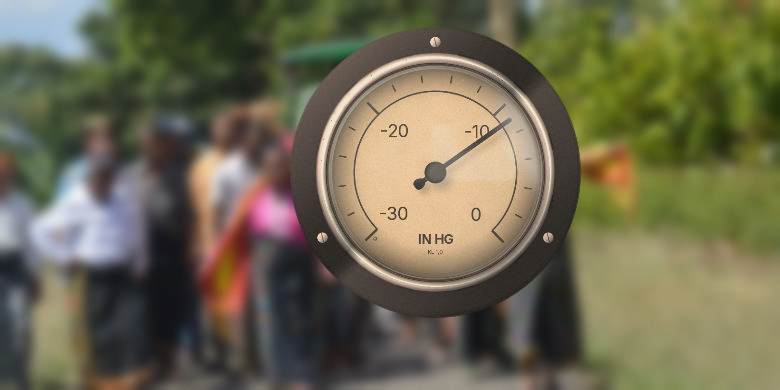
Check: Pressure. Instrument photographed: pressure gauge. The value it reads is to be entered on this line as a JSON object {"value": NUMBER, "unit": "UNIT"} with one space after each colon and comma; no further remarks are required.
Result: {"value": -9, "unit": "inHg"}
